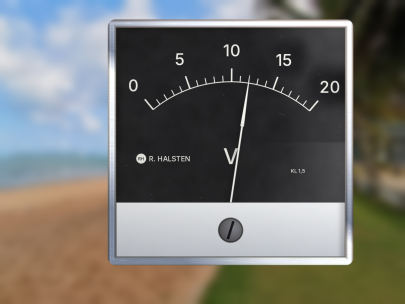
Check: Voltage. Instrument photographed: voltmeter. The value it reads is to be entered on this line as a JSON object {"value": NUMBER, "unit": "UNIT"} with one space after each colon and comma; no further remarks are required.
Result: {"value": 12, "unit": "V"}
